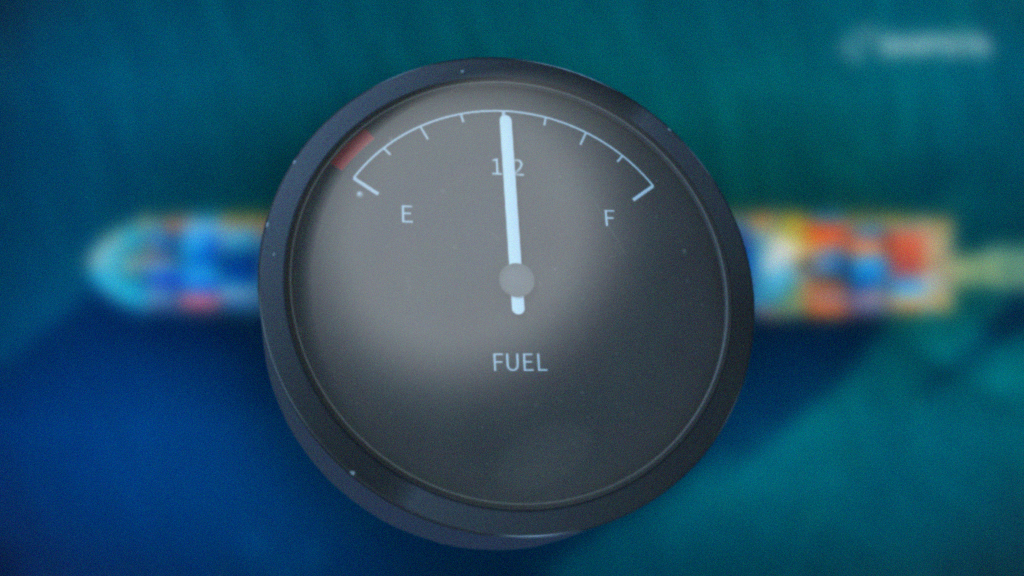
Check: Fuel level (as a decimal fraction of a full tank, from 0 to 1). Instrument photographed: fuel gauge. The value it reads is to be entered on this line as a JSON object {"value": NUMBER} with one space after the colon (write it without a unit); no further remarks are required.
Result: {"value": 0.5}
